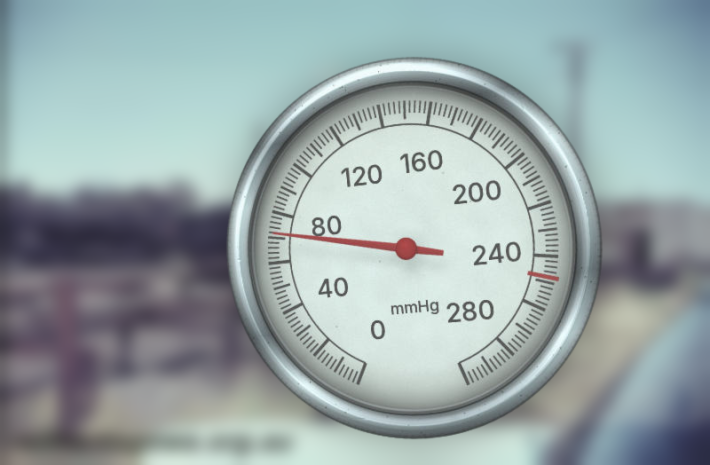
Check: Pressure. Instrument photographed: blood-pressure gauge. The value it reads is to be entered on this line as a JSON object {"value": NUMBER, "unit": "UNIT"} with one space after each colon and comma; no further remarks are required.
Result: {"value": 72, "unit": "mmHg"}
